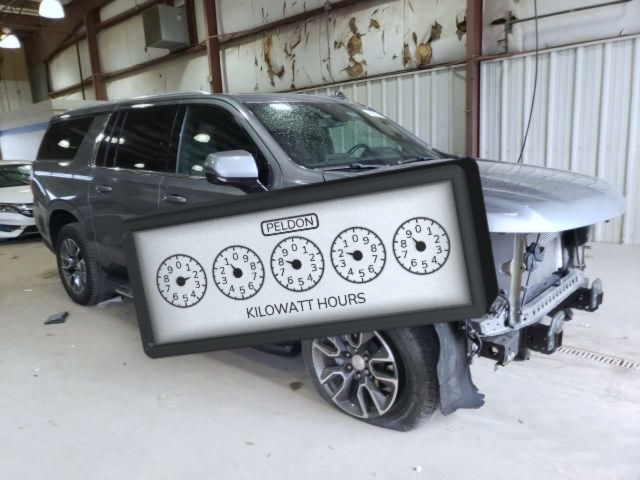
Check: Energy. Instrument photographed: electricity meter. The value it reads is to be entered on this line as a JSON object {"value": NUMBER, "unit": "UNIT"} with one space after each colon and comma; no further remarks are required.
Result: {"value": 20819, "unit": "kWh"}
